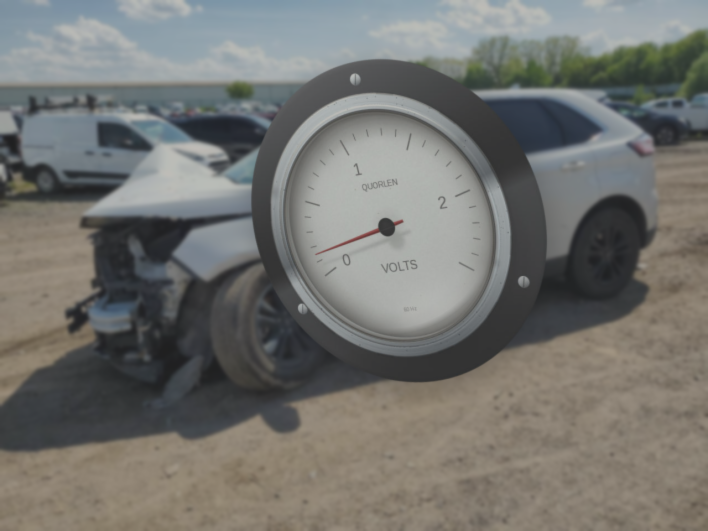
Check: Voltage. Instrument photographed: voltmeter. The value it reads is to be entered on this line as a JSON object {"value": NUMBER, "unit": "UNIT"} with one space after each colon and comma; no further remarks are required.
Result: {"value": 0.15, "unit": "V"}
